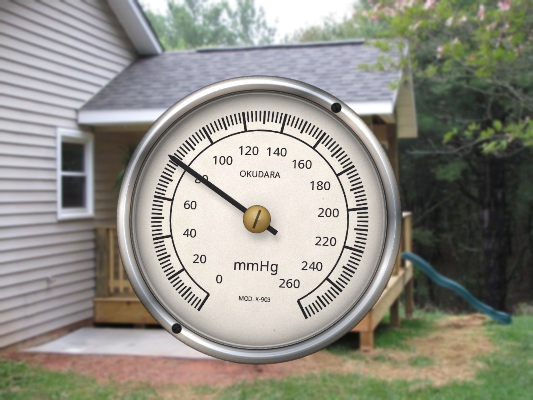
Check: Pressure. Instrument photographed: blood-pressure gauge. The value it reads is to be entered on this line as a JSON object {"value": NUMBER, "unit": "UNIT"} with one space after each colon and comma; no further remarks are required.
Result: {"value": 80, "unit": "mmHg"}
